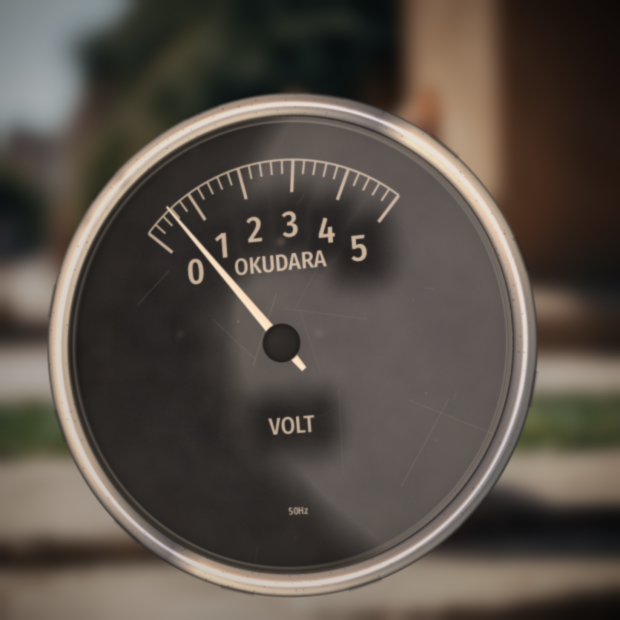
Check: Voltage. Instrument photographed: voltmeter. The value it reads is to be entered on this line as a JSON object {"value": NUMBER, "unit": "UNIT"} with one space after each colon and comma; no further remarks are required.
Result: {"value": 0.6, "unit": "V"}
